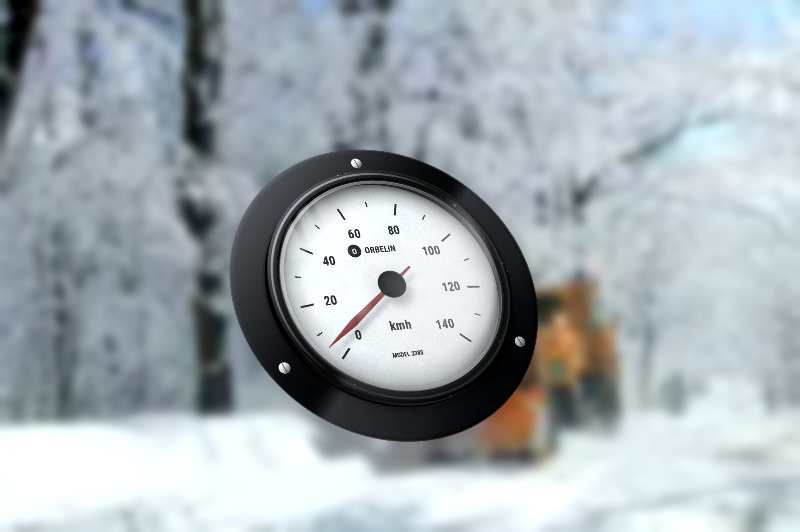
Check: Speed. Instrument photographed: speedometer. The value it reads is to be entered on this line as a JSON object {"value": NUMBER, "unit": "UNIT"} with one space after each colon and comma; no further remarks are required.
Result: {"value": 5, "unit": "km/h"}
